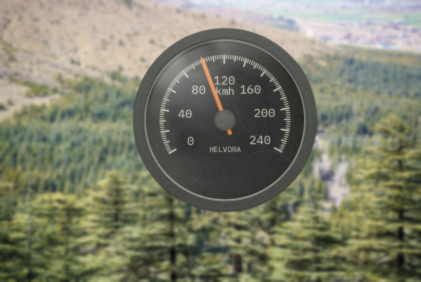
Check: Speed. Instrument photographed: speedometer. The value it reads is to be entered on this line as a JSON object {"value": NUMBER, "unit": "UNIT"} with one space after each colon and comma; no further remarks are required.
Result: {"value": 100, "unit": "km/h"}
